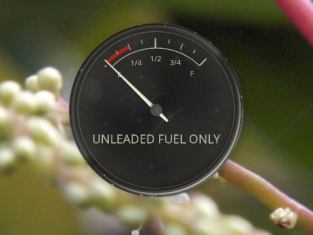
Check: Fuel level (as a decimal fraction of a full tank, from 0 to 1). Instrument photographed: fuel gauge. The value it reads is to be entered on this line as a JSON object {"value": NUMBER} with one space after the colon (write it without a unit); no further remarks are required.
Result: {"value": 0}
